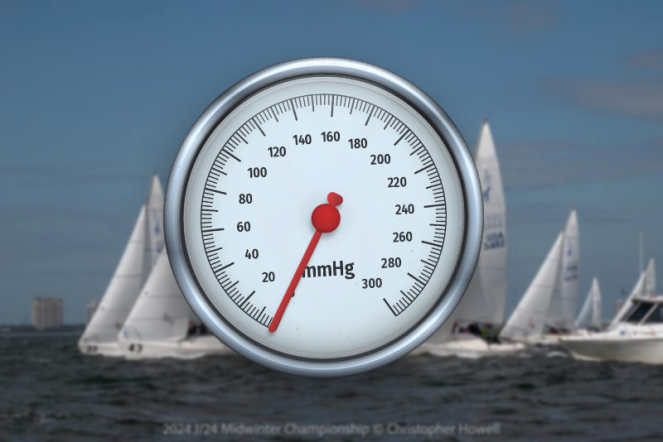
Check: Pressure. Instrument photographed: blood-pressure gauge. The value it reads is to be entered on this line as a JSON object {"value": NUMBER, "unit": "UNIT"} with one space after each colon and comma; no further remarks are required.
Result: {"value": 2, "unit": "mmHg"}
